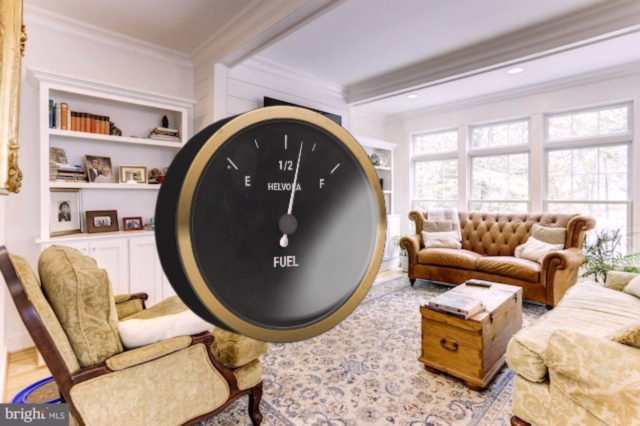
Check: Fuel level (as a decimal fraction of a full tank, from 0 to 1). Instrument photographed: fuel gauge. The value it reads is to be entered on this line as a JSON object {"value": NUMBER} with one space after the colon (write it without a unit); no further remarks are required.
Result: {"value": 0.625}
